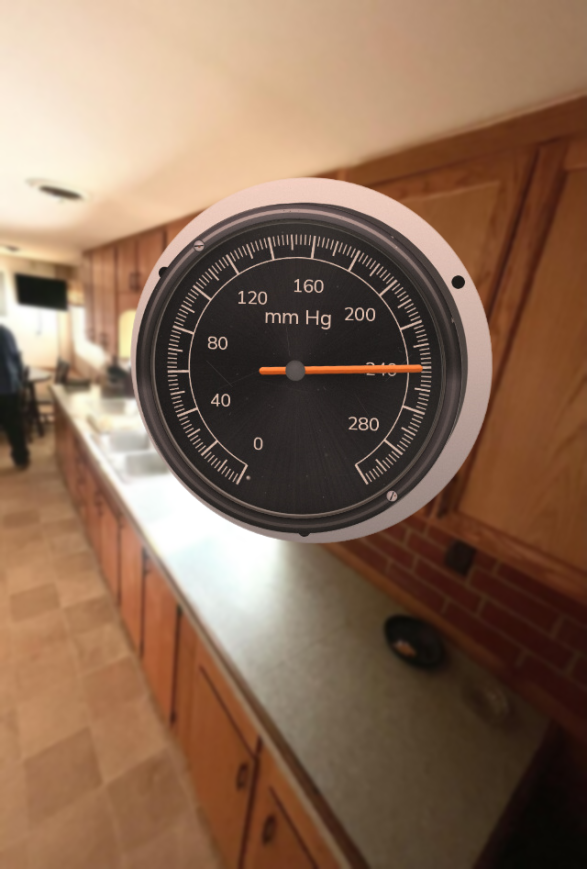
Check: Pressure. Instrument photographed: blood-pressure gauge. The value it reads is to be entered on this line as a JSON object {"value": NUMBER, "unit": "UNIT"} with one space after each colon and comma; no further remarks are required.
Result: {"value": 240, "unit": "mmHg"}
